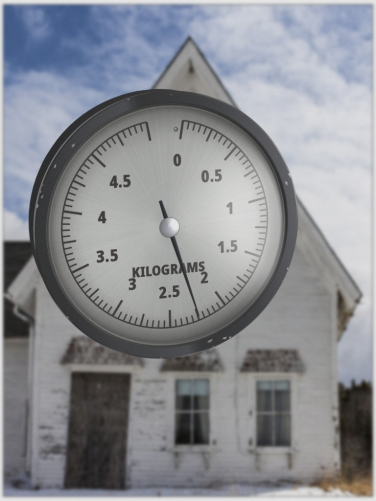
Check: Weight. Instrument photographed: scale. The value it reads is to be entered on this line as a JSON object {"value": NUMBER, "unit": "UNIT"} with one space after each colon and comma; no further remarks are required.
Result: {"value": 2.25, "unit": "kg"}
